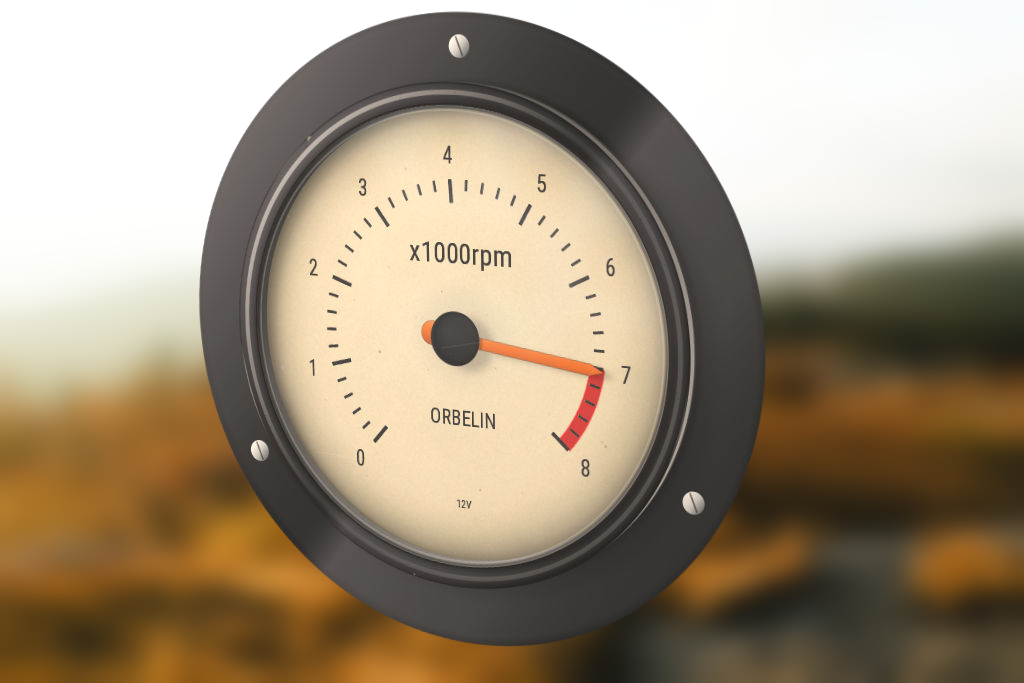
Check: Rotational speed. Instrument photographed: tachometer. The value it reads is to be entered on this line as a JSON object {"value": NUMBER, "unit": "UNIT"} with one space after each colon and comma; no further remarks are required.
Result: {"value": 7000, "unit": "rpm"}
